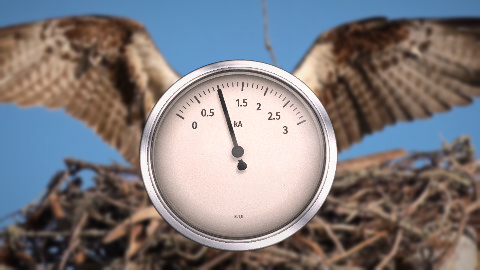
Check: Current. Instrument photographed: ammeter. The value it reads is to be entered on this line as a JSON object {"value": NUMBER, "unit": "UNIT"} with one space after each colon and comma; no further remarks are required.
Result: {"value": 1, "unit": "kA"}
